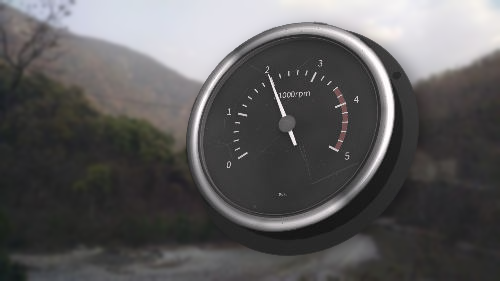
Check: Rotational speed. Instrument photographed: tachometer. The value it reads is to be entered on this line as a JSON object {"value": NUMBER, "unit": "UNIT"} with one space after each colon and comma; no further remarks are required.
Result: {"value": 2000, "unit": "rpm"}
